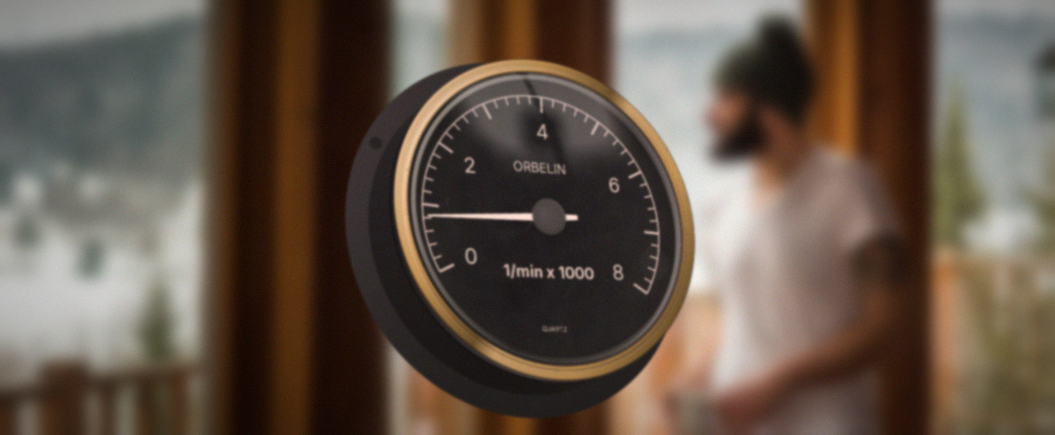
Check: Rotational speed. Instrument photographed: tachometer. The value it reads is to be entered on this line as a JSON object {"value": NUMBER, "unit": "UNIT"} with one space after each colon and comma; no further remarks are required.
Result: {"value": 800, "unit": "rpm"}
